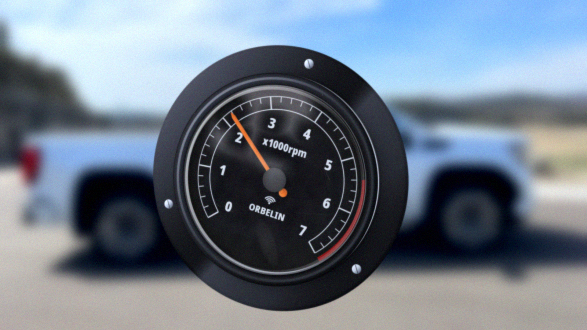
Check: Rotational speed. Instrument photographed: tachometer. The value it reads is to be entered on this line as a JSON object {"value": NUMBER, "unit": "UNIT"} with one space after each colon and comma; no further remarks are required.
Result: {"value": 2200, "unit": "rpm"}
